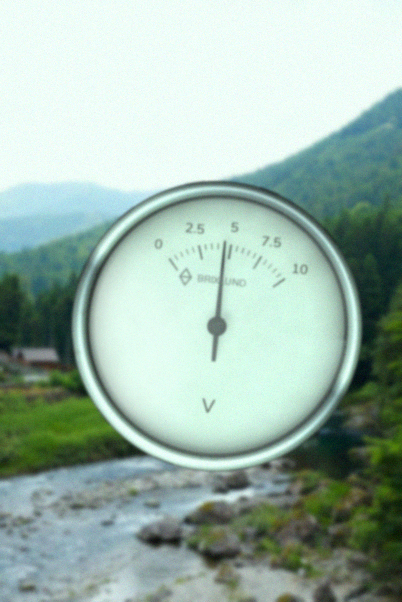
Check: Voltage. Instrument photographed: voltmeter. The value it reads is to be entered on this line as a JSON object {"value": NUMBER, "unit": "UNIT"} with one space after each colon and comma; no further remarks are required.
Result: {"value": 4.5, "unit": "V"}
